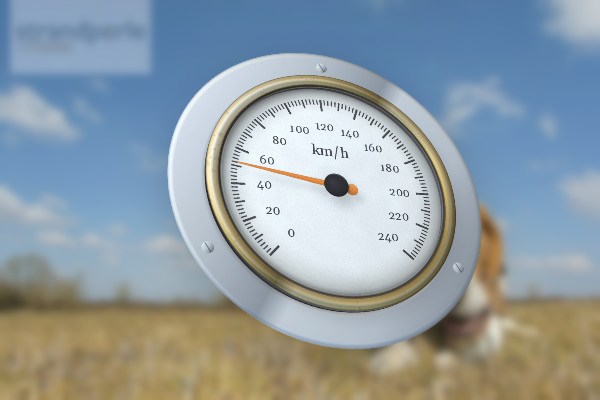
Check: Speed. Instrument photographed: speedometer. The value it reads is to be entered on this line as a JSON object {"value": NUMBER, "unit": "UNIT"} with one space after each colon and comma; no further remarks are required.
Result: {"value": 50, "unit": "km/h"}
